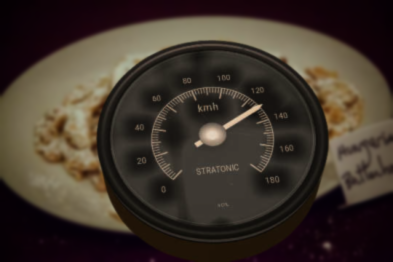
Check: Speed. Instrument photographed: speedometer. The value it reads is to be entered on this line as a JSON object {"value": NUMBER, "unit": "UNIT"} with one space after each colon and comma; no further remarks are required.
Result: {"value": 130, "unit": "km/h"}
